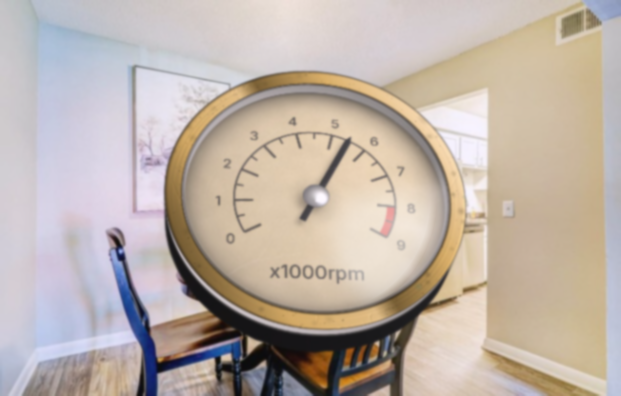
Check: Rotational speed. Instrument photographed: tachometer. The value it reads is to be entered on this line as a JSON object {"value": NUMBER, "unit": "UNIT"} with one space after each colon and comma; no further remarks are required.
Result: {"value": 5500, "unit": "rpm"}
